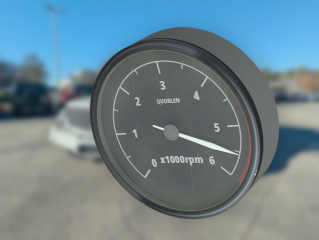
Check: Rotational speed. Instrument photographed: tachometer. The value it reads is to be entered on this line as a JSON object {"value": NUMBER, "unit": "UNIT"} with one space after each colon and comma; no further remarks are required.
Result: {"value": 5500, "unit": "rpm"}
